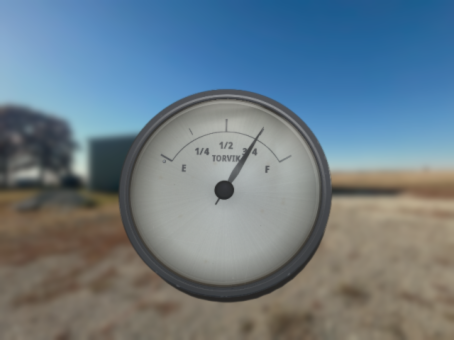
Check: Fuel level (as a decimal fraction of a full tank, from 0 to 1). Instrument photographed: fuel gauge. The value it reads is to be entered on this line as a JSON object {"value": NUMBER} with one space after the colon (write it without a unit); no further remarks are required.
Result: {"value": 0.75}
